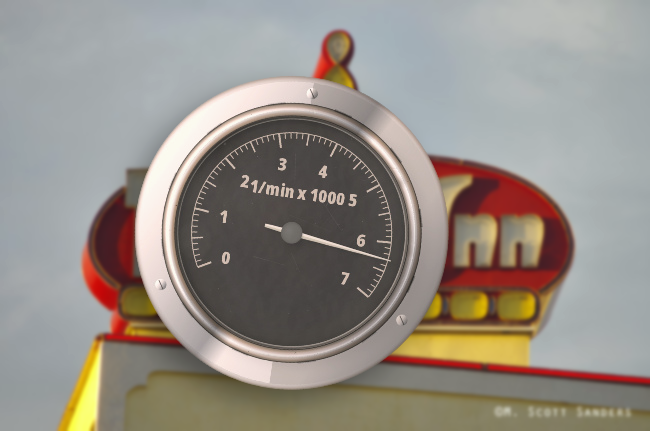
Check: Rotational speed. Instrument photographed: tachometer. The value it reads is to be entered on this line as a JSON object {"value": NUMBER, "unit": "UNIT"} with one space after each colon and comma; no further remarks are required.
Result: {"value": 6300, "unit": "rpm"}
